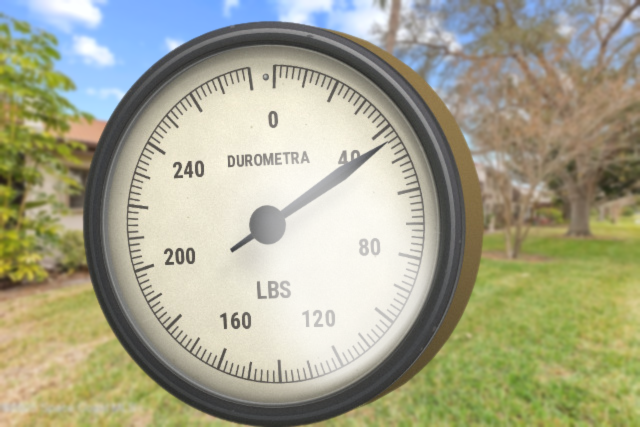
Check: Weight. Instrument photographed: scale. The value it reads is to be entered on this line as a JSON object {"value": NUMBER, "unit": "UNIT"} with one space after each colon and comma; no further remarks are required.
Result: {"value": 44, "unit": "lb"}
